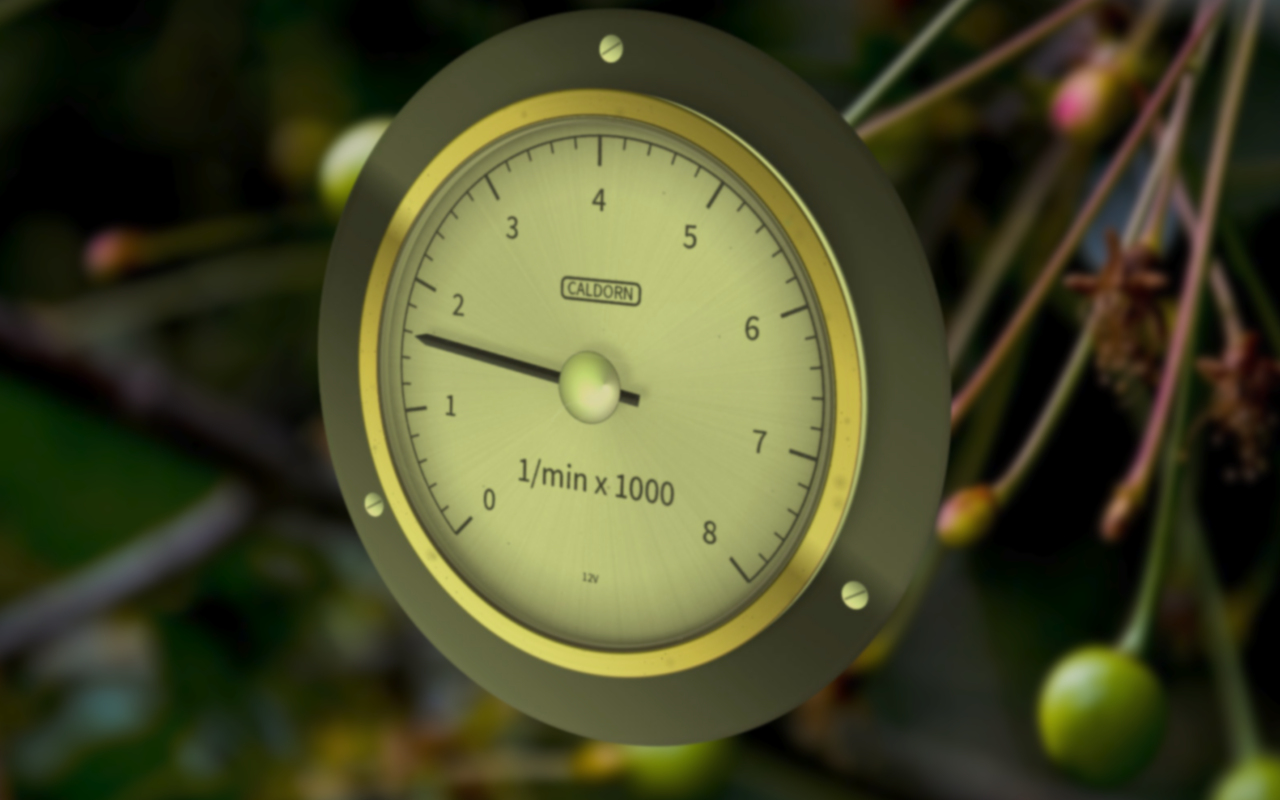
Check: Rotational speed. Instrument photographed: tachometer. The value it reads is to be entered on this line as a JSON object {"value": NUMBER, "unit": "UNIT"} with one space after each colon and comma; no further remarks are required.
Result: {"value": 1600, "unit": "rpm"}
